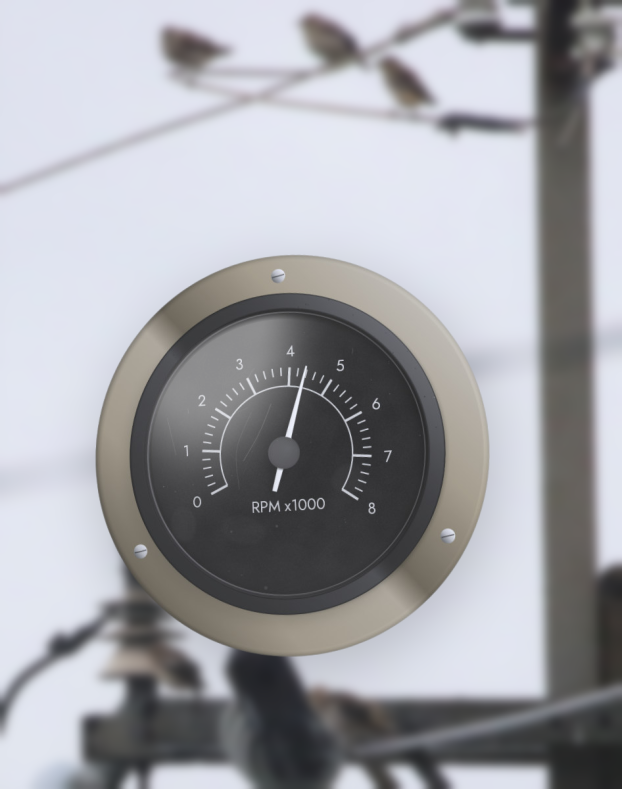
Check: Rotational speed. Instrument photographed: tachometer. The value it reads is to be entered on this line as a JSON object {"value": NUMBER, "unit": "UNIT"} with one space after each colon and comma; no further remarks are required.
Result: {"value": 4400, "unit": "rpm"}
